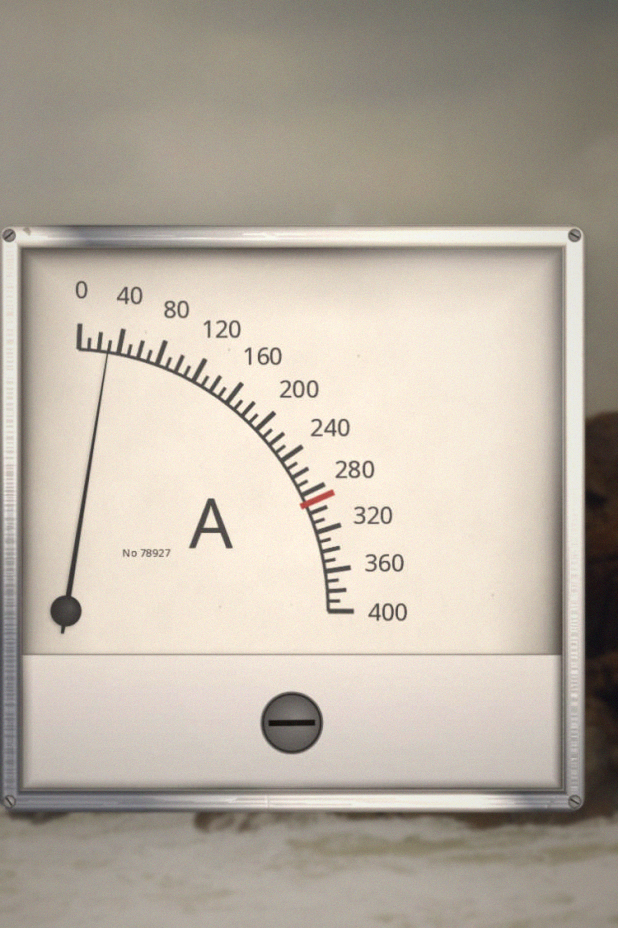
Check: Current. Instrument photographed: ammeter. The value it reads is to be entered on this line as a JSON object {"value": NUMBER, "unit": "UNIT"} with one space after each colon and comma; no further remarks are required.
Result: {"value": 30, "unit": "A"}
